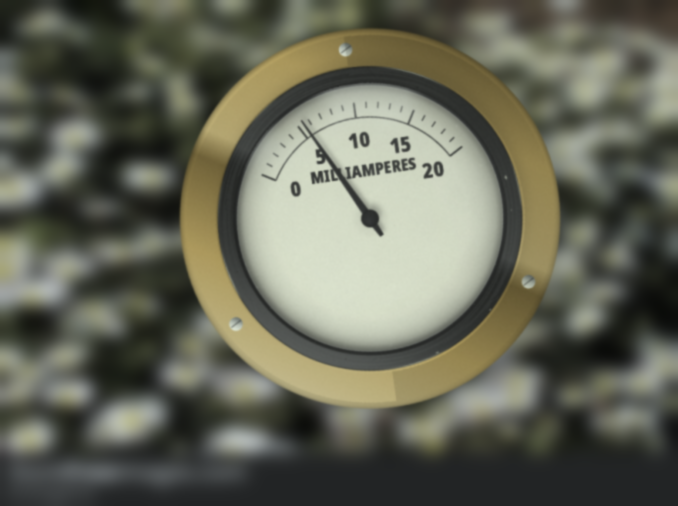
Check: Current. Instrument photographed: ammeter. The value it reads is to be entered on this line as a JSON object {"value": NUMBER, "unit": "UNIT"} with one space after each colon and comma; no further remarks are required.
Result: {"value": 5.5, "unit": "mA"}
